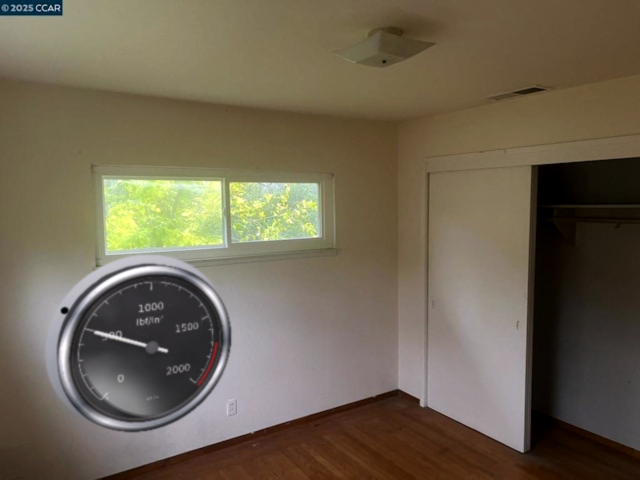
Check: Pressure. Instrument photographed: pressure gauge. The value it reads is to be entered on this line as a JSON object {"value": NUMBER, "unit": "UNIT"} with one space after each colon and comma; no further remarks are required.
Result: {"value": 500, "unit": "psi"}
